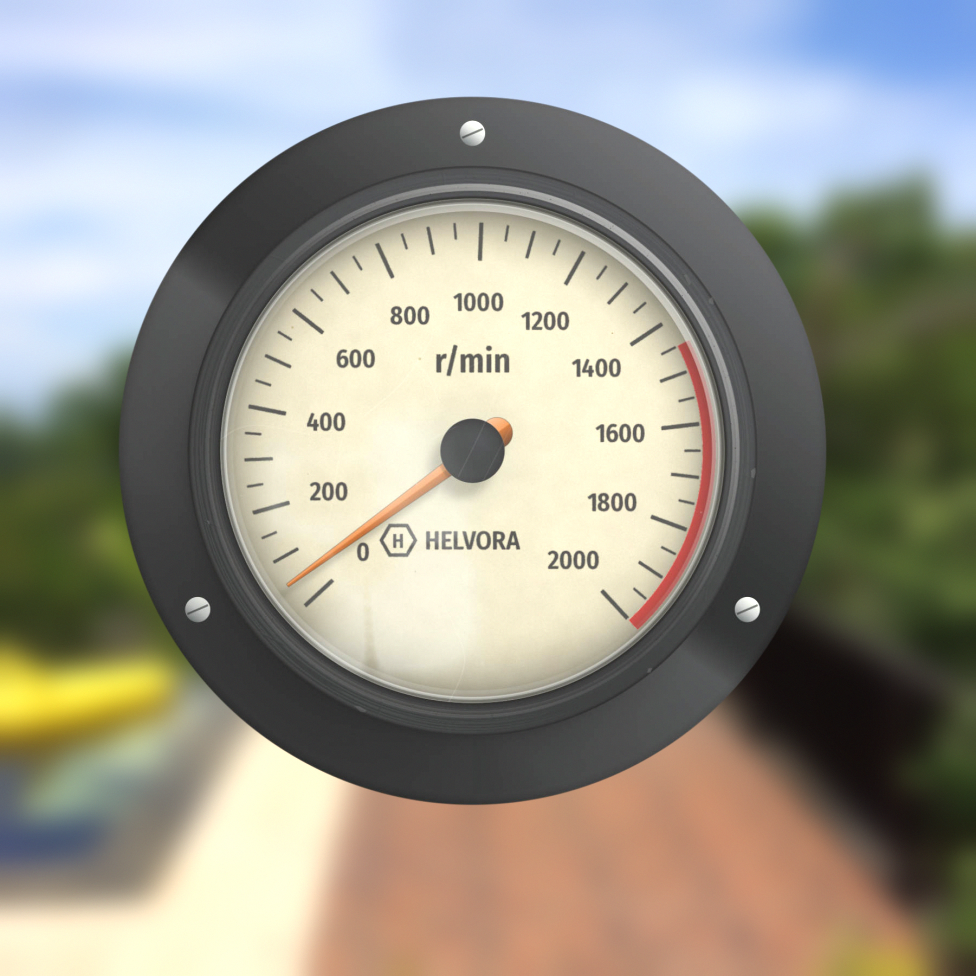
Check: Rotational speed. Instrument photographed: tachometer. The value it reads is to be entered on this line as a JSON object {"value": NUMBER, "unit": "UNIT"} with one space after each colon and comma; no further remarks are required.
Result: {"value": 50, "unit": "rpm"}
